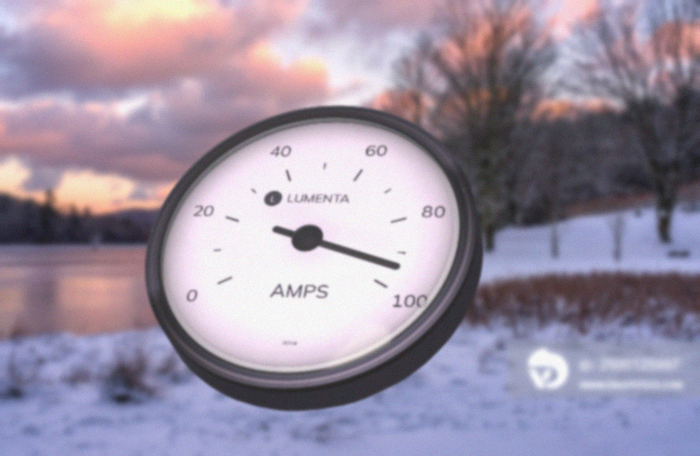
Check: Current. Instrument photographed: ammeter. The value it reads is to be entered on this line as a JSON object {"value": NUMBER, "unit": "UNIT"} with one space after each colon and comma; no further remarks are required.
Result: {"value": 95, "unit": "A"}
